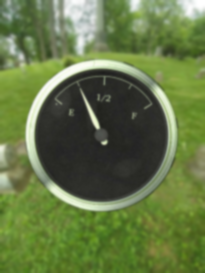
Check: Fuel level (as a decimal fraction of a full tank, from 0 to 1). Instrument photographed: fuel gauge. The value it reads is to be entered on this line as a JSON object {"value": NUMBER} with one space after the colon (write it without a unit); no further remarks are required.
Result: {"value": 0.25}
